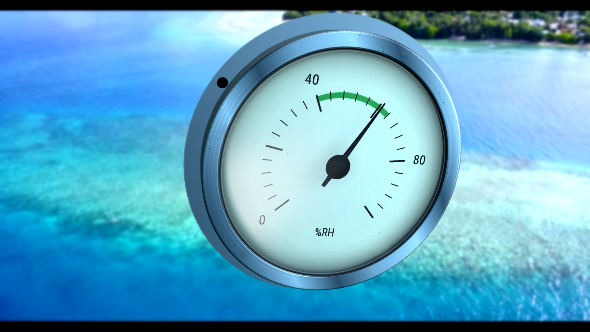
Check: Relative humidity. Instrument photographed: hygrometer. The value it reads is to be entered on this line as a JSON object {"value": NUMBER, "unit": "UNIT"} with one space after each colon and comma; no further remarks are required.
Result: {"value": 60, "unit": "%"}
